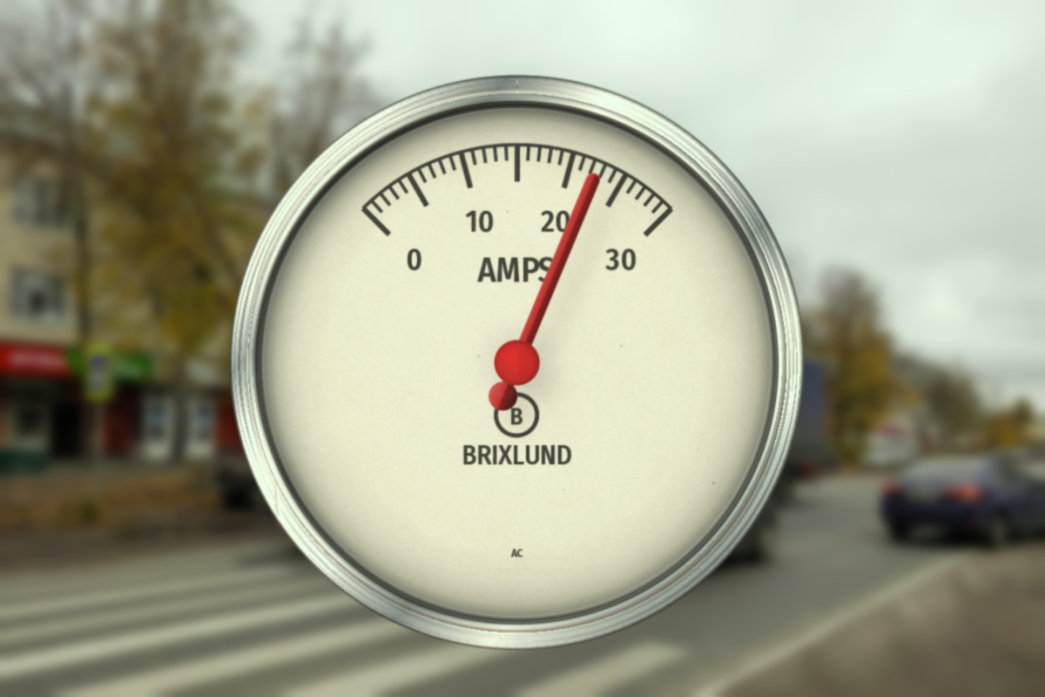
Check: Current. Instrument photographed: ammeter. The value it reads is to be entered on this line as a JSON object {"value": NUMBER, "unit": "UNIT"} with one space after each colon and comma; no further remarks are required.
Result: {"value": 22.5, "unit": "A"}
